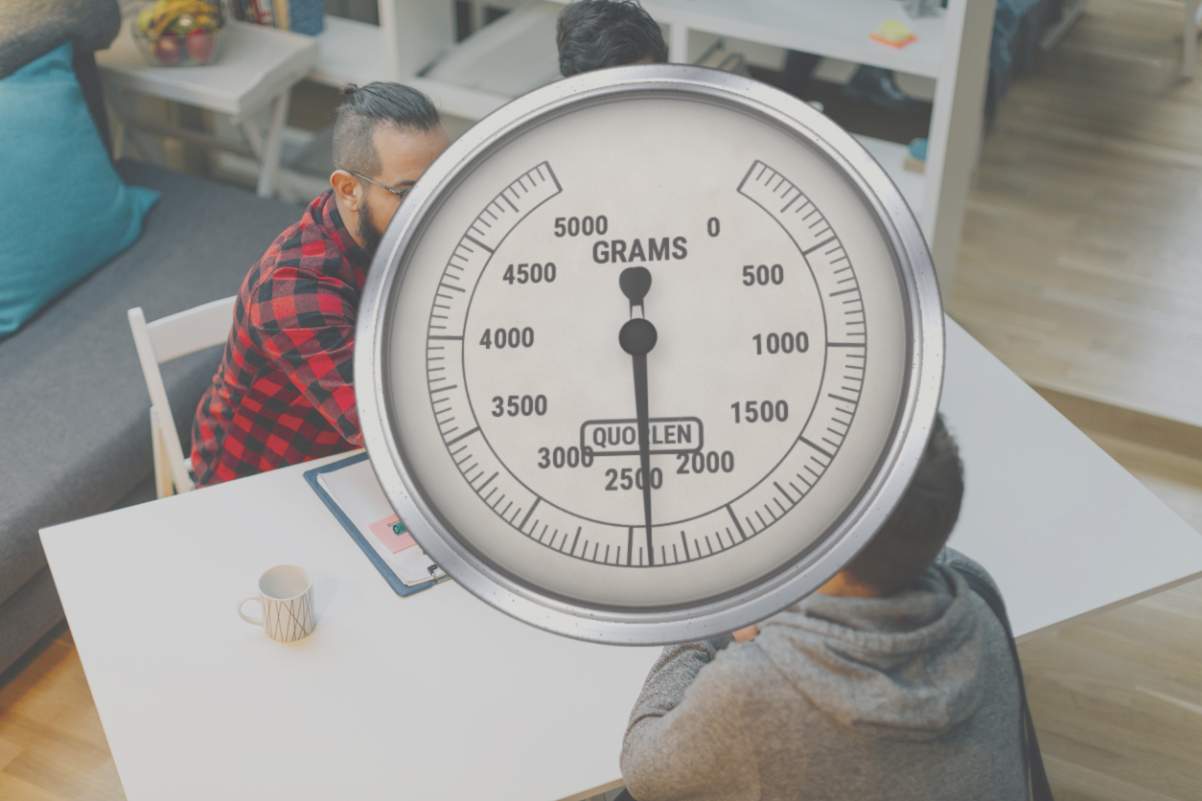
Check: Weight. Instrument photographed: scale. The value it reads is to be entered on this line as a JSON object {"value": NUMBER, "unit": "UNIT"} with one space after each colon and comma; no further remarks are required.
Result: {"value": 2400, "unit": "g"}
